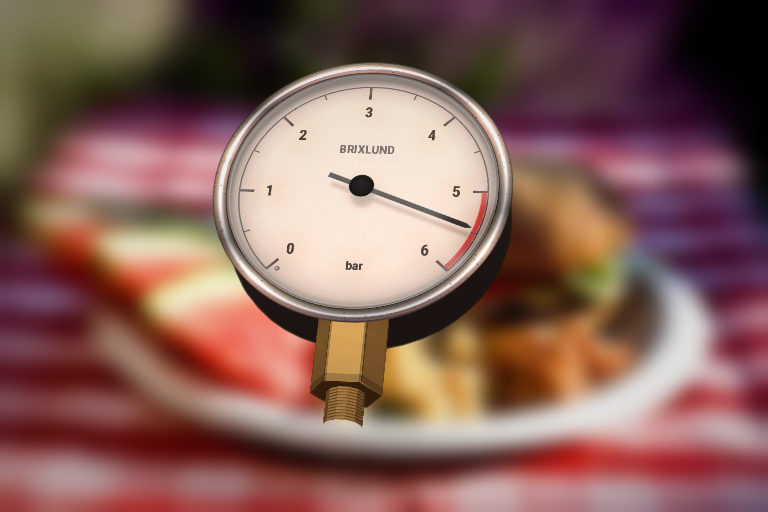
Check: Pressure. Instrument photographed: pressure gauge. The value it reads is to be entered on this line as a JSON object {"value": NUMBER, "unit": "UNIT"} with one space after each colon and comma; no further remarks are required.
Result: {"value": 5.5, "unit": "bar"}
